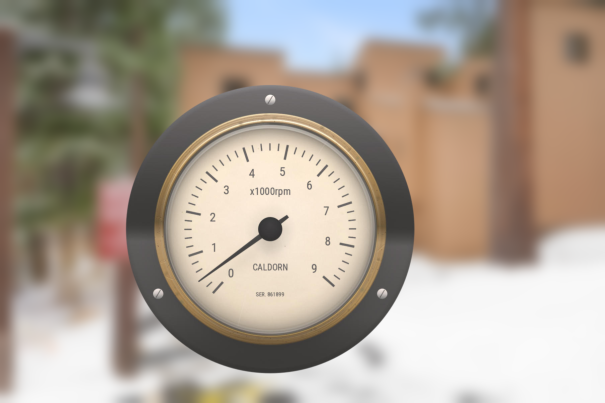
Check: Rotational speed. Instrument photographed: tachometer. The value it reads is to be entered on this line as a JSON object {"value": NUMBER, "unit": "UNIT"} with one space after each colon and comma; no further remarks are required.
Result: {"value": 400, "unit": "rpm"}
